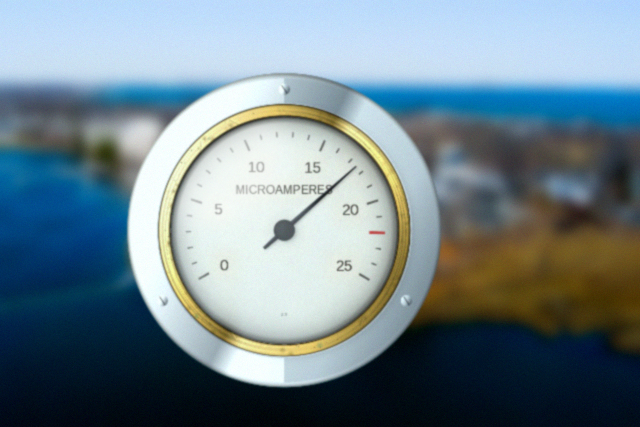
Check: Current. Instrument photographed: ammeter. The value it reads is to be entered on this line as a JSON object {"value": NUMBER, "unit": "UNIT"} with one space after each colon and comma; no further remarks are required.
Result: {"value": 17.5, "unit": "µA"}
